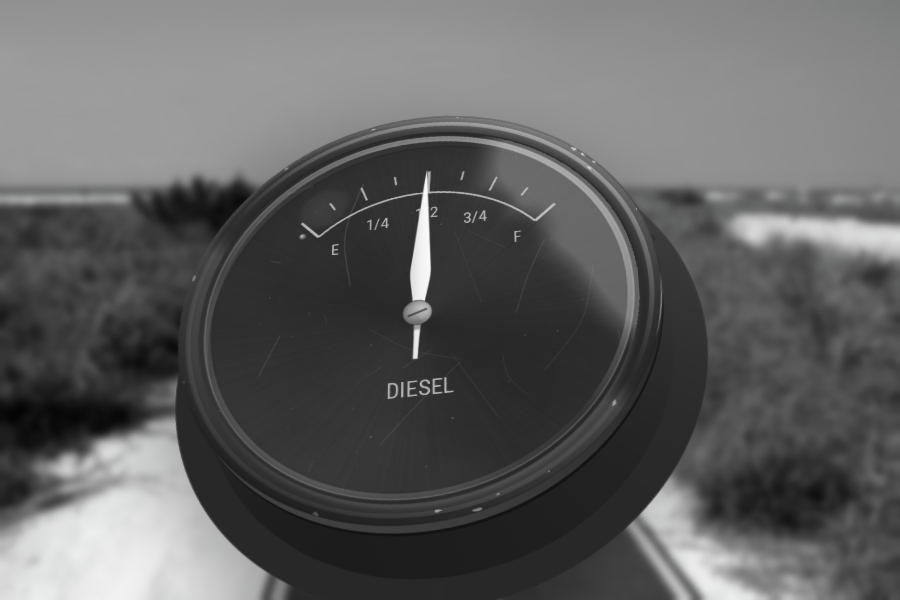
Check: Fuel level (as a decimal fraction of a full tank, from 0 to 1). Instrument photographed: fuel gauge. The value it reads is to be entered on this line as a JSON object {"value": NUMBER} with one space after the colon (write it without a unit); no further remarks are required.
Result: {"value": 0.5}
